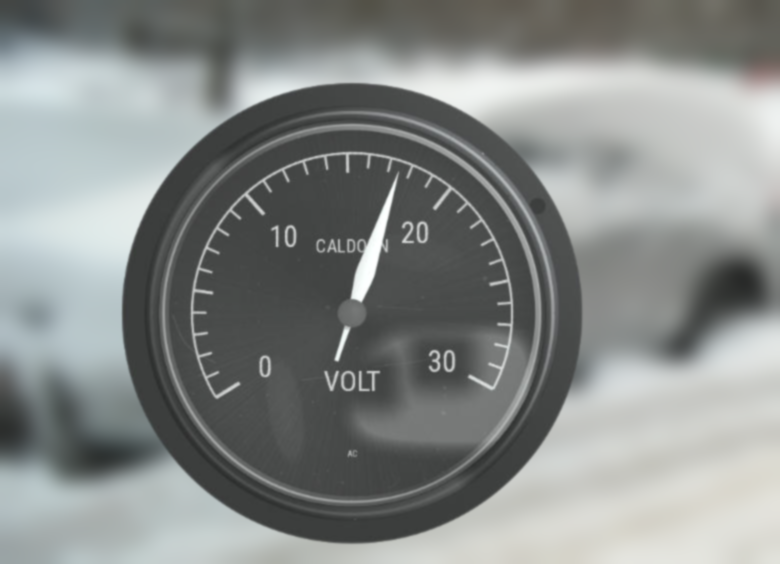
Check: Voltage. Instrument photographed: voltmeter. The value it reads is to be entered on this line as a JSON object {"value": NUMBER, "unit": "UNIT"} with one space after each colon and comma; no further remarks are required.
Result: {"value": 17.5, "unit": "V"}
